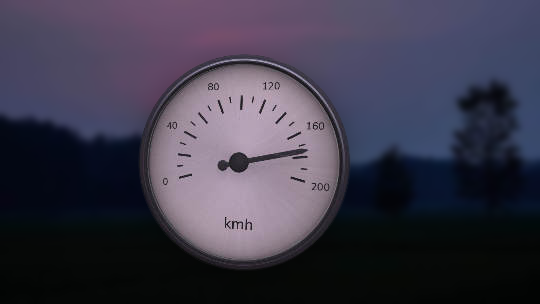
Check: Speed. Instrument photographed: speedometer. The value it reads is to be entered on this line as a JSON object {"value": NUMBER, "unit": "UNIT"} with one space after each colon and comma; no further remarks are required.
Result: {"value": 175, "unit": "km/h"}
